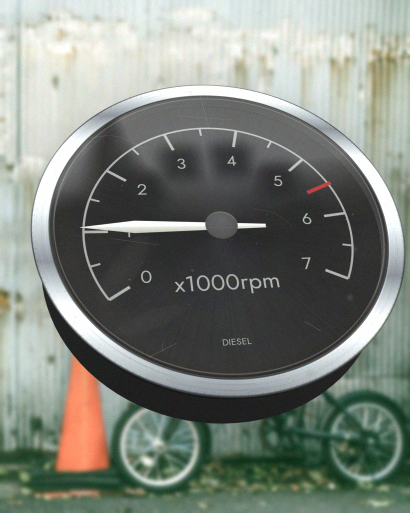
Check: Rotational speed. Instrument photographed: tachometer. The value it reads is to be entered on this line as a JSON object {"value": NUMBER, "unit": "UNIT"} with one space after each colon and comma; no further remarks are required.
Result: {"value": 1000, "unit": "rpm"}
